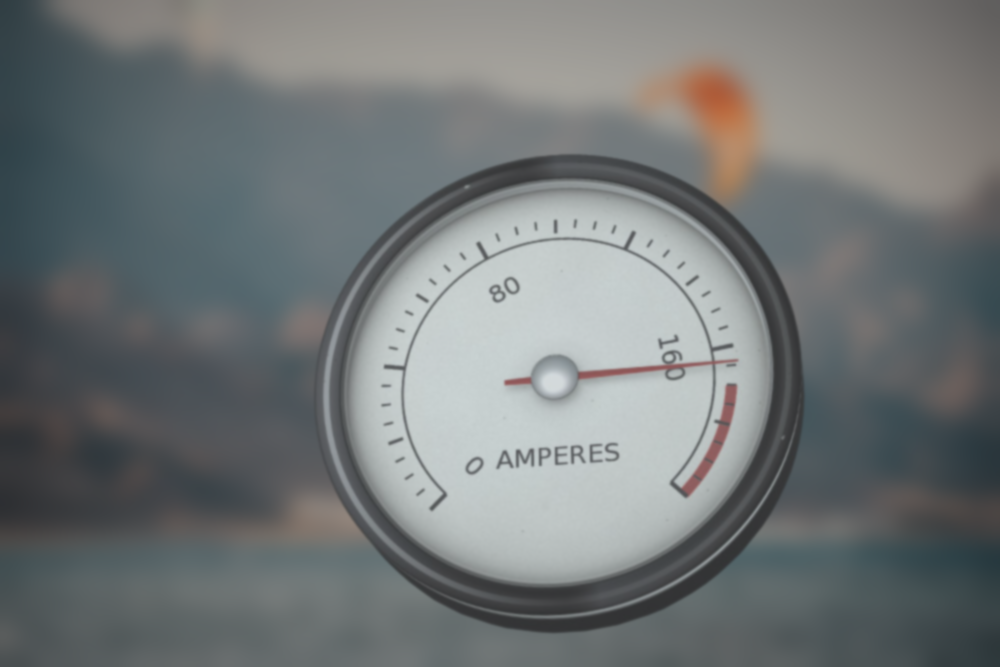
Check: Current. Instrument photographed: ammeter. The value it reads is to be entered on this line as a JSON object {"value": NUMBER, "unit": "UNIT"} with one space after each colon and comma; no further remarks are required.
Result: {"value": 165, "unit": "A"}
